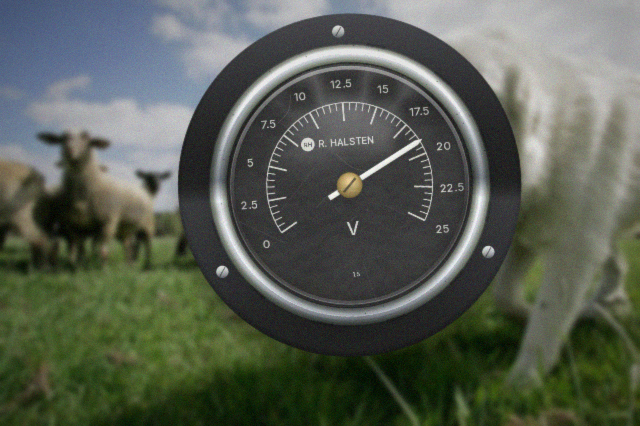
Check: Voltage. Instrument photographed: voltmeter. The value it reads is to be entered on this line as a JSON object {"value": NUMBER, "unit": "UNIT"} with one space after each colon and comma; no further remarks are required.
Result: {"value": 19, "unit": "V"}
